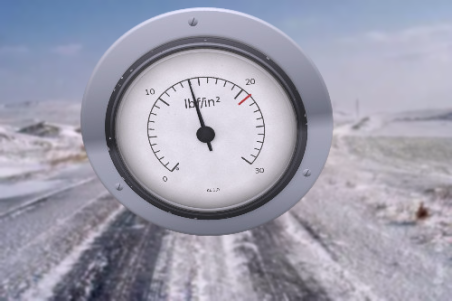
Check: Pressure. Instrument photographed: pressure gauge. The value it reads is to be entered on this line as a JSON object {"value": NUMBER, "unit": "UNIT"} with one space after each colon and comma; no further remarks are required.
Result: {"value": 14, "unit": "psi"}
